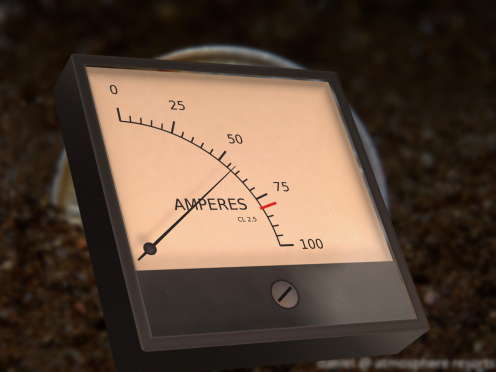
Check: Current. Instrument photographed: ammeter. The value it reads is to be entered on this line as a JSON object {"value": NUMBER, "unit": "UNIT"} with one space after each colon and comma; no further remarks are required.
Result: {"value": 57.5, "unit": "A"}
